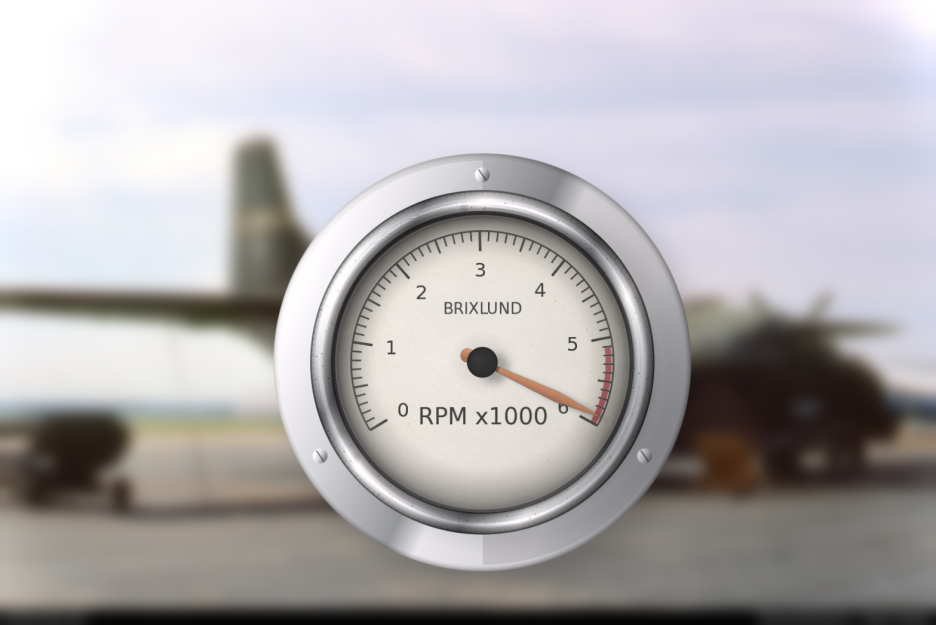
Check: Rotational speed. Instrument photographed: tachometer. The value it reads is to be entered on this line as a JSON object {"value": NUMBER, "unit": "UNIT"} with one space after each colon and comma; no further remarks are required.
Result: {"value": 5900, "unit": "rpm"}
